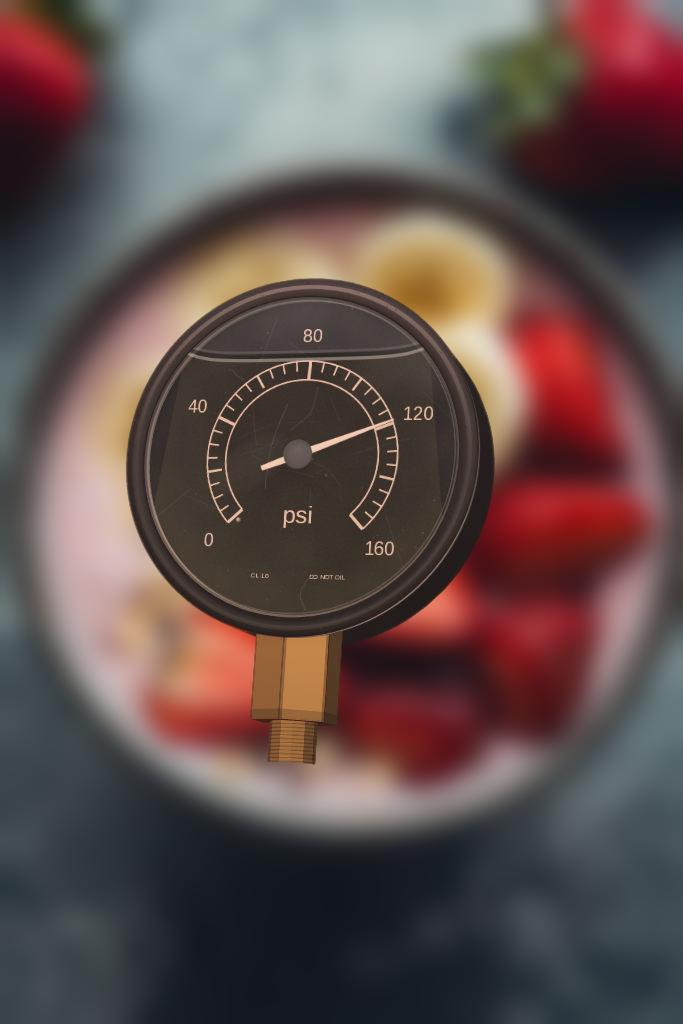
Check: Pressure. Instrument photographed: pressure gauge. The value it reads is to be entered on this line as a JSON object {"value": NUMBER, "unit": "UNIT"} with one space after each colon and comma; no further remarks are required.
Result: {"value": 120, "unit": "psi"}
